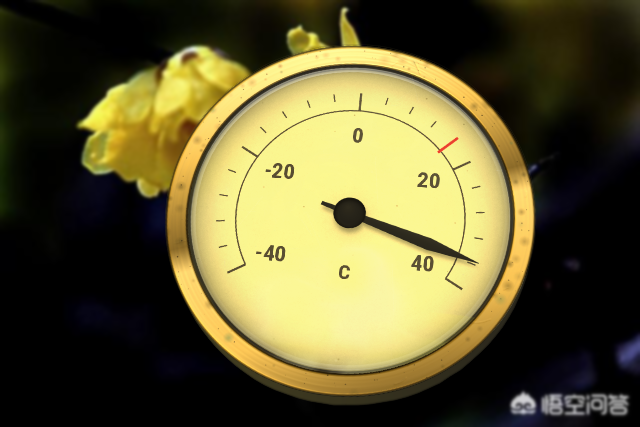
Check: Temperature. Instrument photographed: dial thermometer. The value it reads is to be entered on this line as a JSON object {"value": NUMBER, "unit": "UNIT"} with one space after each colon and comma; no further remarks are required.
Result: {"value": 36, "unit": "°C"}
